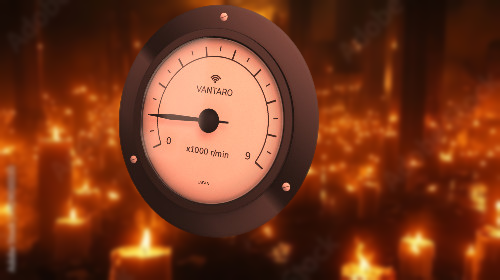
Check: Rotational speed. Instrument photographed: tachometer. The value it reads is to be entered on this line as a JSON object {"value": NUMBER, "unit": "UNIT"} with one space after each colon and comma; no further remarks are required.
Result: {"value": 1000, "unit": "rpm"}
